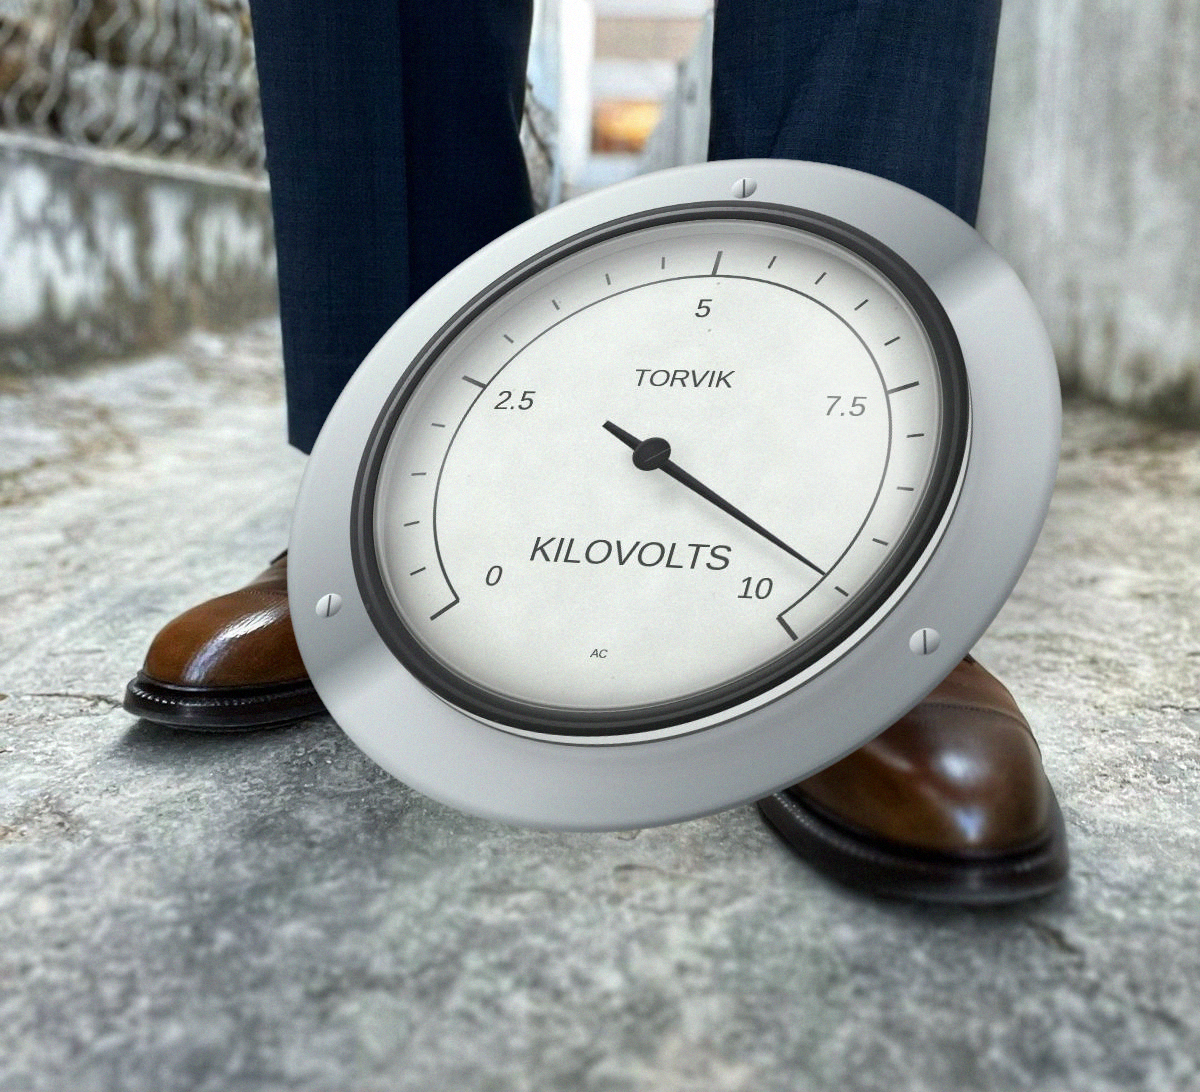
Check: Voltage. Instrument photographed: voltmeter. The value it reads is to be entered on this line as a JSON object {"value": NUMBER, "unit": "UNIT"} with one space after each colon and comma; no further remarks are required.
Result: {"value": 9.5, "unit": "kV"}
